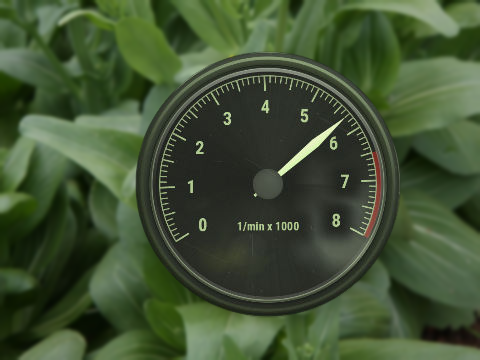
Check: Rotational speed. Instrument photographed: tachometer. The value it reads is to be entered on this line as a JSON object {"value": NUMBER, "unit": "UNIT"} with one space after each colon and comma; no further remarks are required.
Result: {"value": 5700, "unit": "rpm"}
